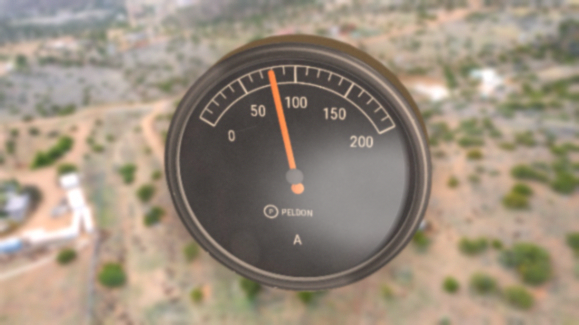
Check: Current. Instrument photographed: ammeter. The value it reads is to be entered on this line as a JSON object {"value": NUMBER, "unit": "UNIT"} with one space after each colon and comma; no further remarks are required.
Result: {"value": 80, "unit": "A"}
